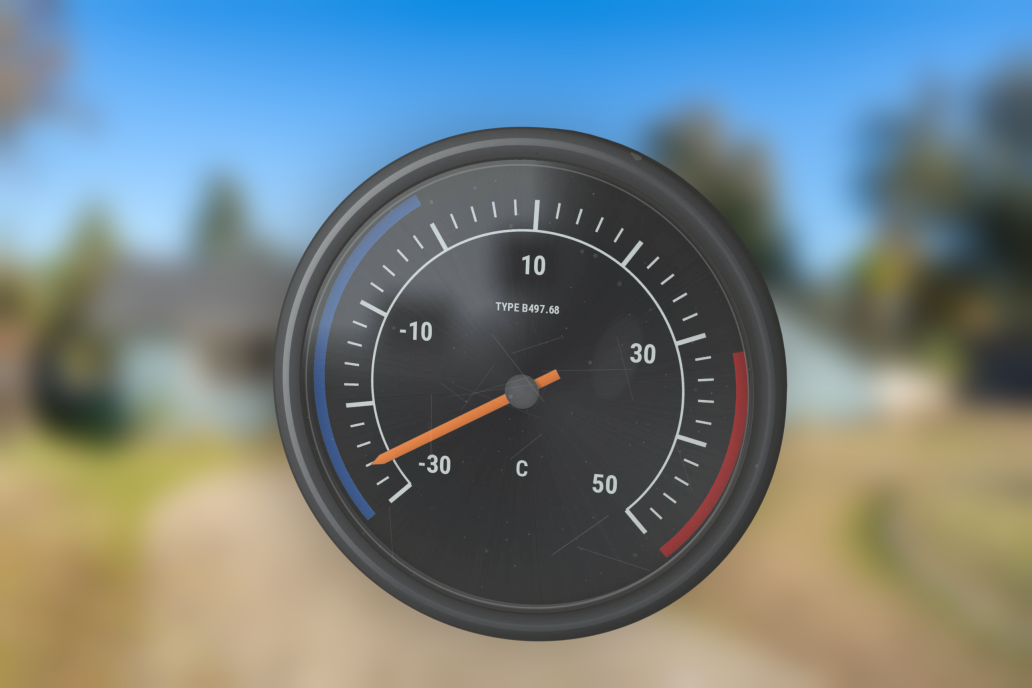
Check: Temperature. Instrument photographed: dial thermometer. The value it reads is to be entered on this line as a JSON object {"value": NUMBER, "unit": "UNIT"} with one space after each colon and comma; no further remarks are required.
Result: {"value": -26, "unit": "°C"}
